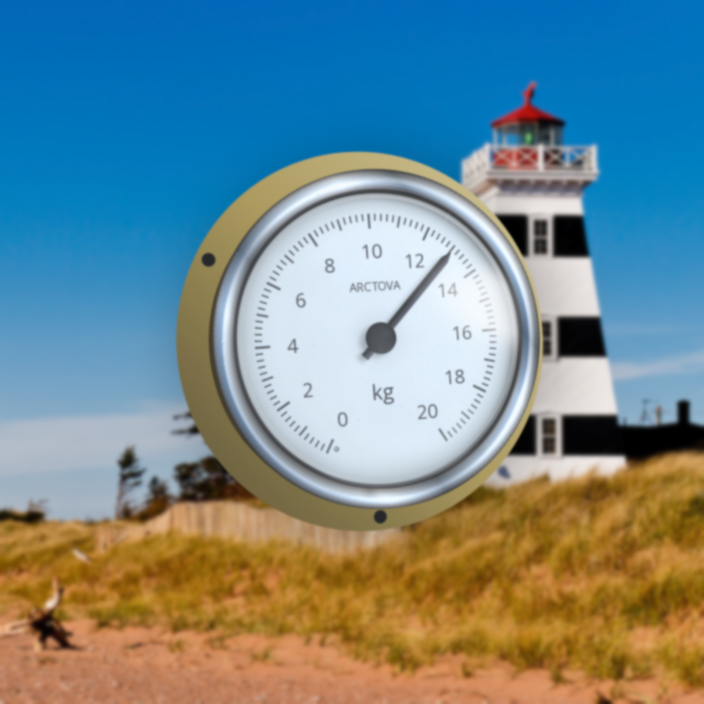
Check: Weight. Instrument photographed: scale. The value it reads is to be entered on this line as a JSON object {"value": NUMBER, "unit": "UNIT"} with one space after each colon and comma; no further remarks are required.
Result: {"value": 13, "unit": "kg"}
